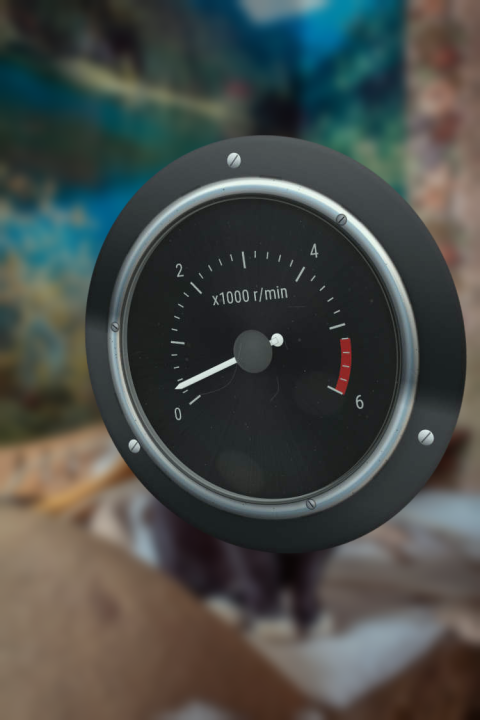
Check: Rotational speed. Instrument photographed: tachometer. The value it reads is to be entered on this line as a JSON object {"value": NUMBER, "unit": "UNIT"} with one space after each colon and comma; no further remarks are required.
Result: {"value": 300, "unit": "rpm"}
